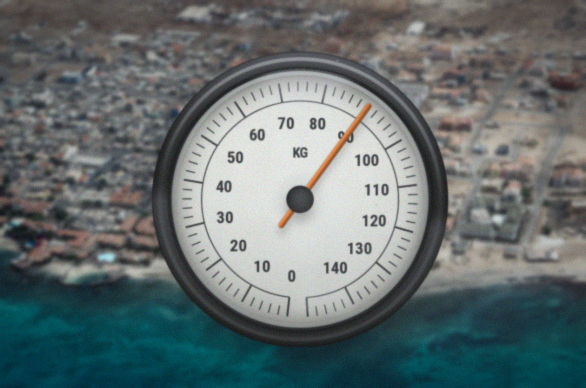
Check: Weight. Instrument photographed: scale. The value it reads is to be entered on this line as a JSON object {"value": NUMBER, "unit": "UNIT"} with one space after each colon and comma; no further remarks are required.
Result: {"value": 90, "unit": "kg"}
